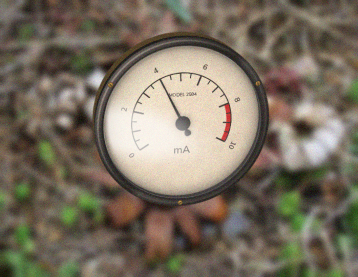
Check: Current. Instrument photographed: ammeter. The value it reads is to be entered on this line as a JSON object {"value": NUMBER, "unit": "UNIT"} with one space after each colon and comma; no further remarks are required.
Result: {"value": 4, "unit": "mA"}
